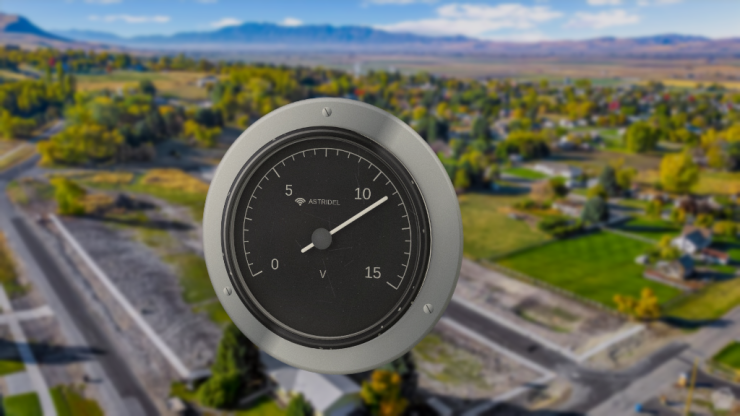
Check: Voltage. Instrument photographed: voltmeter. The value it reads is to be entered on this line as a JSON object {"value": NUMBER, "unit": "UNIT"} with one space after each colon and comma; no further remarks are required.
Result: {"value": 11, "unit": "V"}
